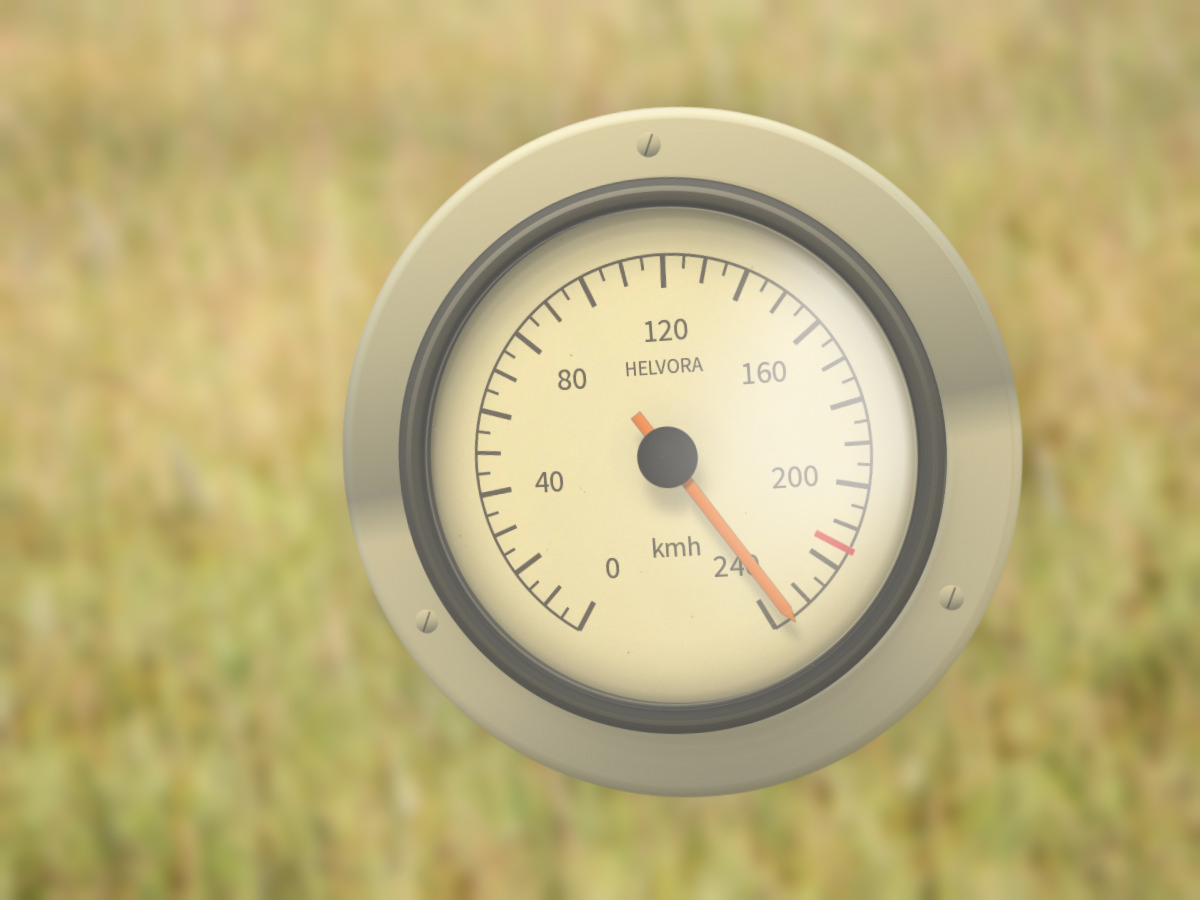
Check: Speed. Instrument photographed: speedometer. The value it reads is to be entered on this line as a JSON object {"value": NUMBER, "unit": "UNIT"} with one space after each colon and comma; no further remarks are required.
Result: {"value": 235, "unit": "km/h"}
